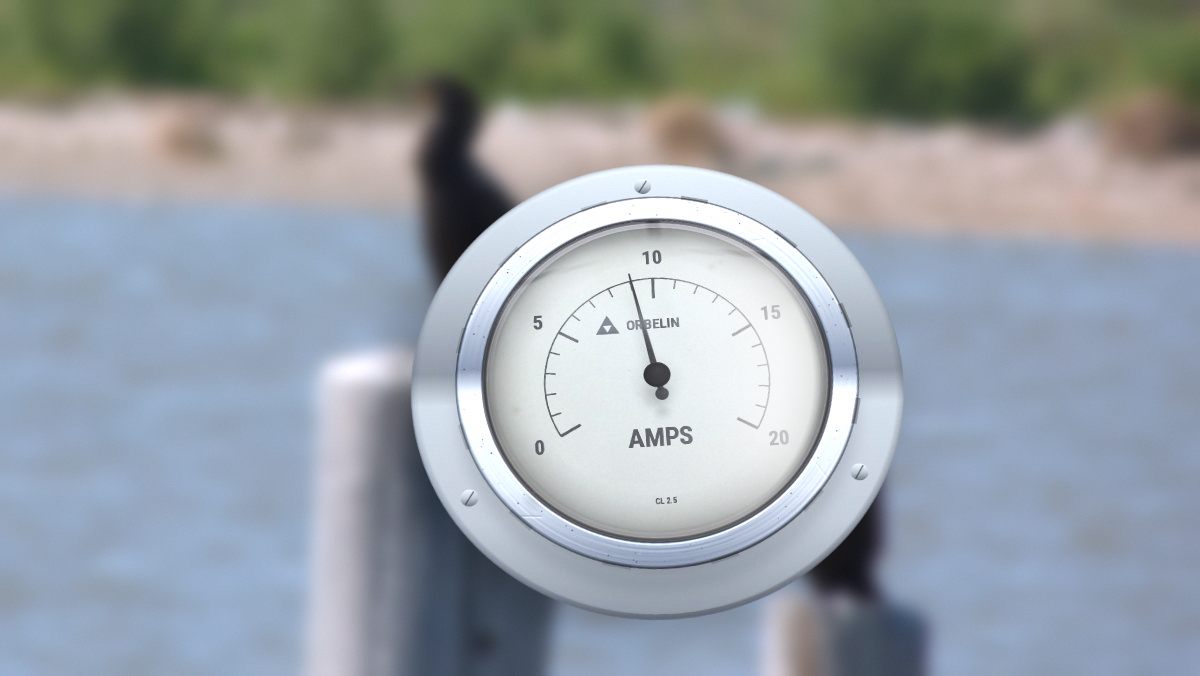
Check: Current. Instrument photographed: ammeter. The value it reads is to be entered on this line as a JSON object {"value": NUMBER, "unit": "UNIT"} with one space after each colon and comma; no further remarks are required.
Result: {"value": 9, "unit": "A"}
